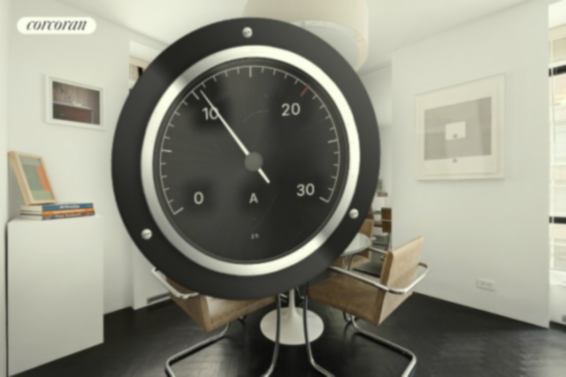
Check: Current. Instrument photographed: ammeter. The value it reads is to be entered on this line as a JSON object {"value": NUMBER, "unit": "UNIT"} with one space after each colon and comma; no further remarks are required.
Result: {"value": 10.5, "unit": "A"}
